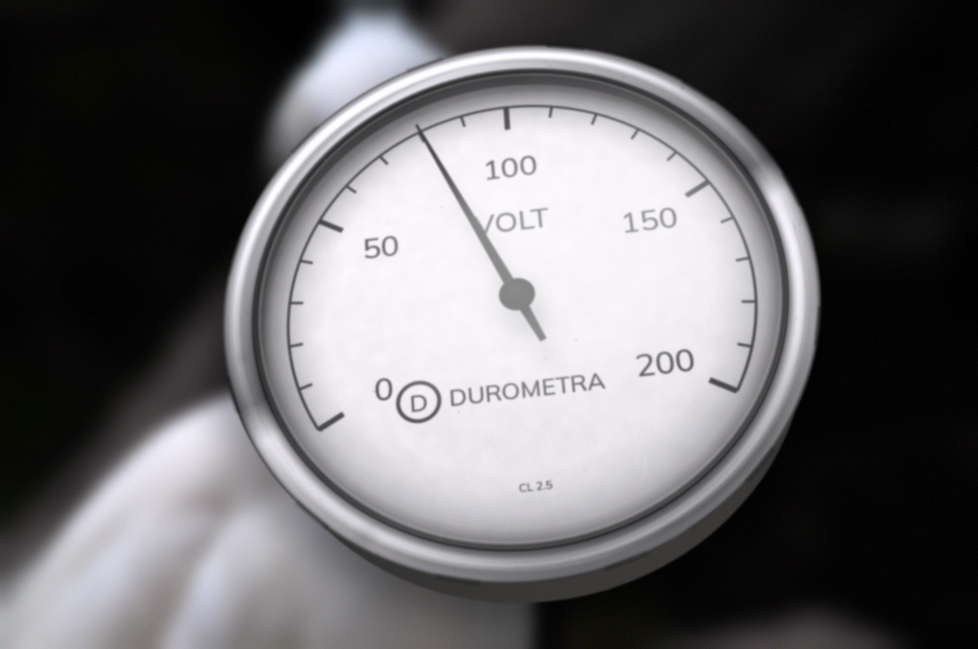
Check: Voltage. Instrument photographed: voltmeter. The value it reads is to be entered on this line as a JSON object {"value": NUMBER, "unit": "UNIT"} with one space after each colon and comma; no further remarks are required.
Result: {"value": 80, "unit": "V"}
